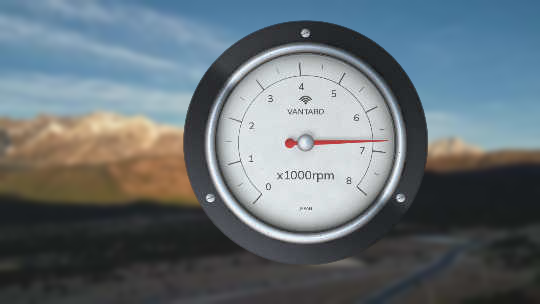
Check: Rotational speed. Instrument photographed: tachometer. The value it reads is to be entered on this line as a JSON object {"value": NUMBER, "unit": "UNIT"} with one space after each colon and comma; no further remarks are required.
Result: {"value": 6750, "unit": "rpm"}
